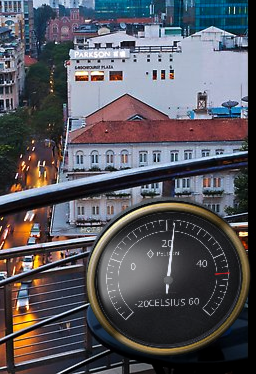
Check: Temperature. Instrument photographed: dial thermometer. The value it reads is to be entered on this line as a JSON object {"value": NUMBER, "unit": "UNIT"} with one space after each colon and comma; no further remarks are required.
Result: {"value": 22, "unit": "°C"}
